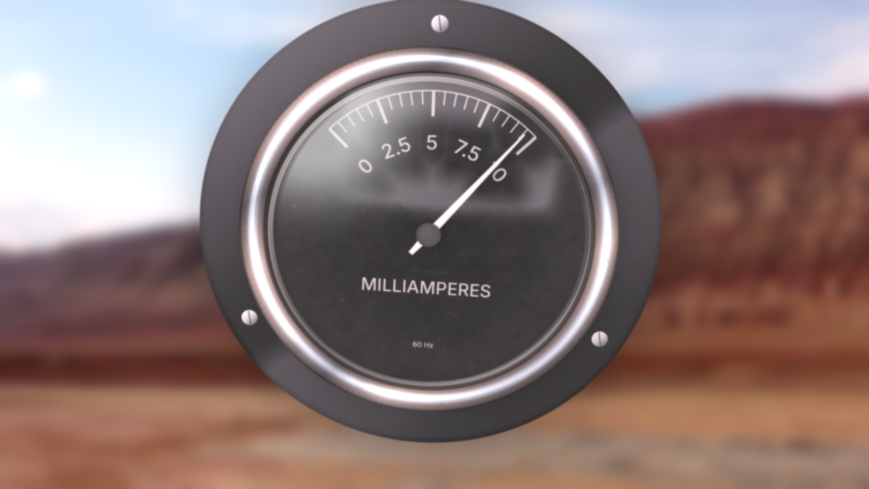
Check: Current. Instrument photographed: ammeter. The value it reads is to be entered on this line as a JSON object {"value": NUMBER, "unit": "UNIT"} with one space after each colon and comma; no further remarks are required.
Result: {"value": 9.5, "unit": "mA"}
